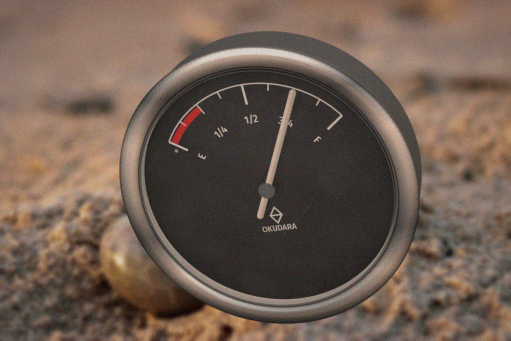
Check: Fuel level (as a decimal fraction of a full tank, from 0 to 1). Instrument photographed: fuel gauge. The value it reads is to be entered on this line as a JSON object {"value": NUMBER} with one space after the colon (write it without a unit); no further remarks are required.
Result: {"value": 0.75}
